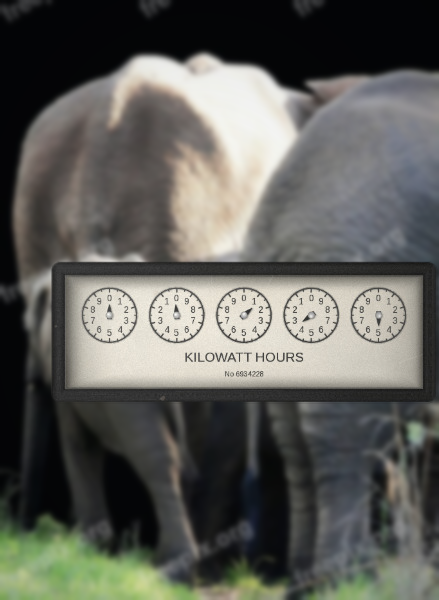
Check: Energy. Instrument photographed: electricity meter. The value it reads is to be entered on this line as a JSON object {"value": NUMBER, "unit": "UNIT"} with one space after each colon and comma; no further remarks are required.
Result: {"value": 135, "unit": "kWh"}
